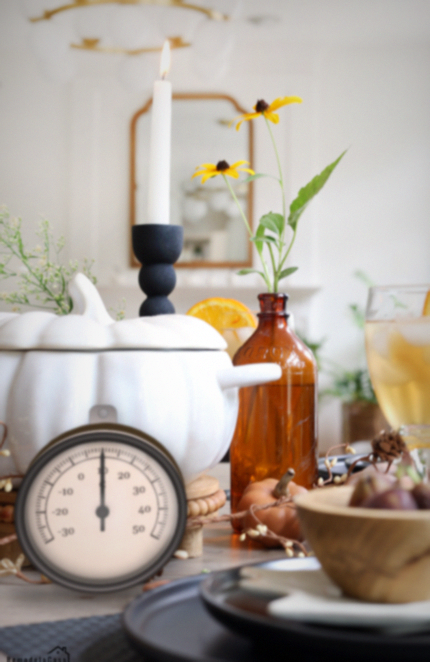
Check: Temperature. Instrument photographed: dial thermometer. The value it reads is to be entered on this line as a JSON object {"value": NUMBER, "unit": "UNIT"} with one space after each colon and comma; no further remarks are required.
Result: {"value": 10, "unit": "°C"}
